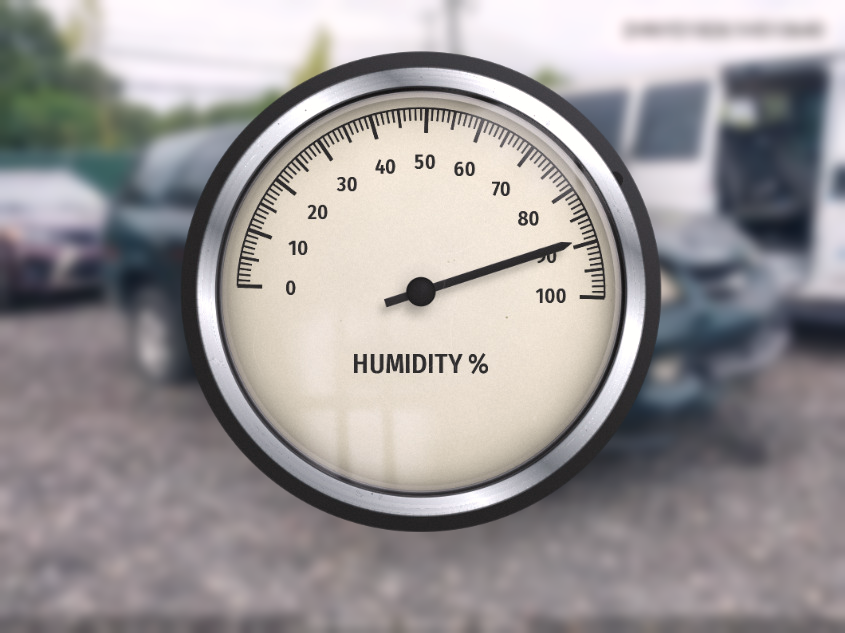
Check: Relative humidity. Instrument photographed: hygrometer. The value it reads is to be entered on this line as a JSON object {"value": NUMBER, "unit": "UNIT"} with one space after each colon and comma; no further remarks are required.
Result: {"value": 89, "unit": "%"}
